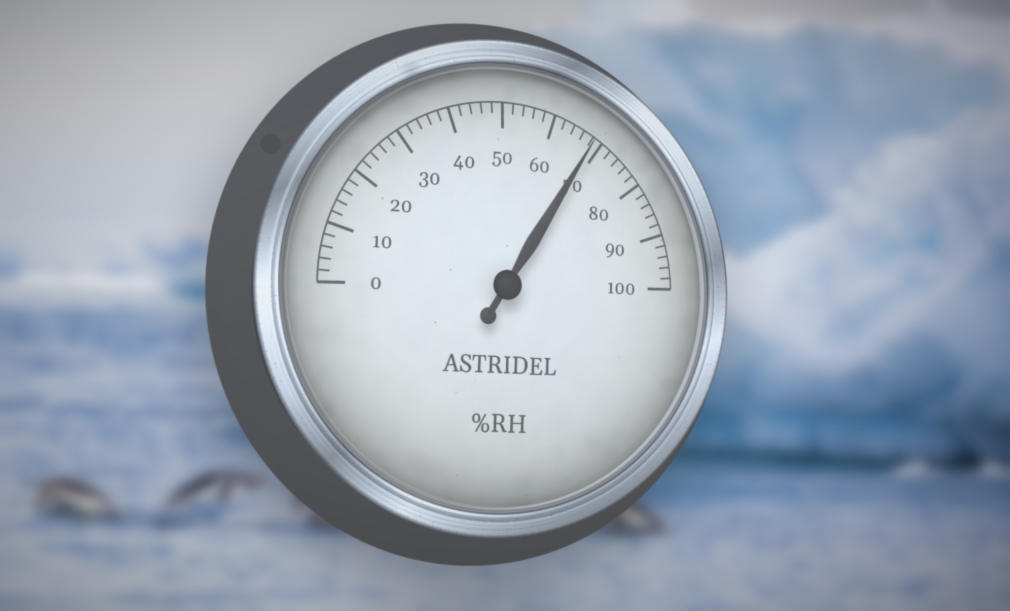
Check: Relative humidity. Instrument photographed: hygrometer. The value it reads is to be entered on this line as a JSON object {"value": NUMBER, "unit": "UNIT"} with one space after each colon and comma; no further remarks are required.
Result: {"value": 68, "unit": "%"}
